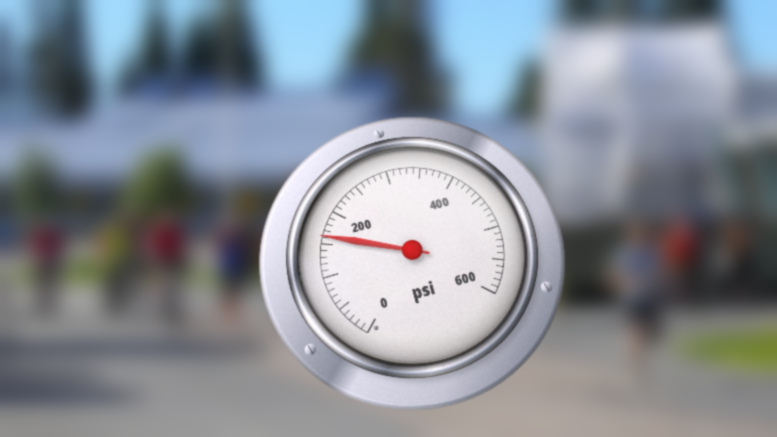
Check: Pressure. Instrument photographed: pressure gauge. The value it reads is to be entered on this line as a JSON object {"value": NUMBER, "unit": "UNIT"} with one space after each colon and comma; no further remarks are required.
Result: {"value": 160, "unit": "psi"}
